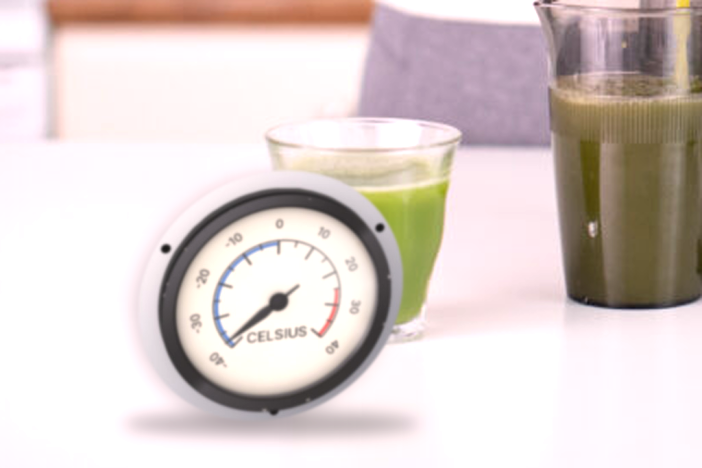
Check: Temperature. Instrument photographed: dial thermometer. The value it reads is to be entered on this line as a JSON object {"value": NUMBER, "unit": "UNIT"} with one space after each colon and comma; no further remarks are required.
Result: {"value": -37.5, "unit": "°C"}
